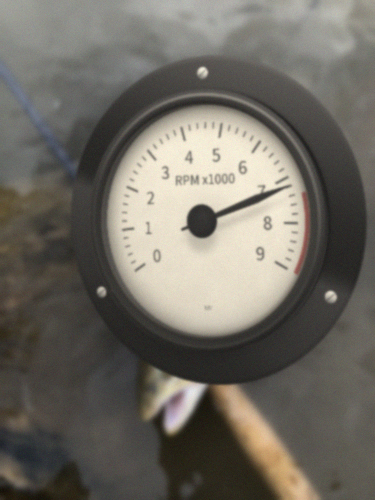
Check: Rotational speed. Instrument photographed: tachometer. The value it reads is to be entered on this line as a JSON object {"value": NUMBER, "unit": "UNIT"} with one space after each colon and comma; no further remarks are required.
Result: {"value": 7200, "unit": "rpm"}
